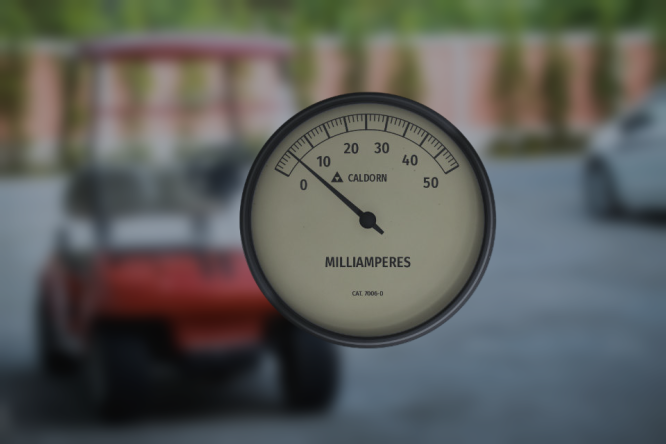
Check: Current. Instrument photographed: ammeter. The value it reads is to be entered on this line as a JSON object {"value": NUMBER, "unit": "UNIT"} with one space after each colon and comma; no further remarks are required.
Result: {"value": 5, "unit": "mA"}
